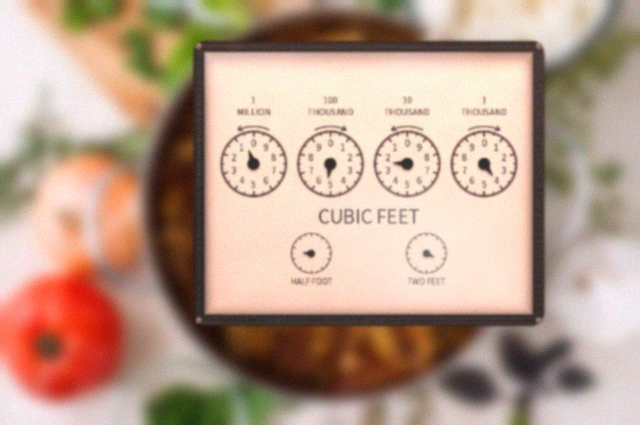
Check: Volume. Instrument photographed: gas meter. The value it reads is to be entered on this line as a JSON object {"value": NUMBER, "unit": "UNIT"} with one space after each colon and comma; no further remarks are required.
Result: {"value": 52400, "unit": "ft³"}
